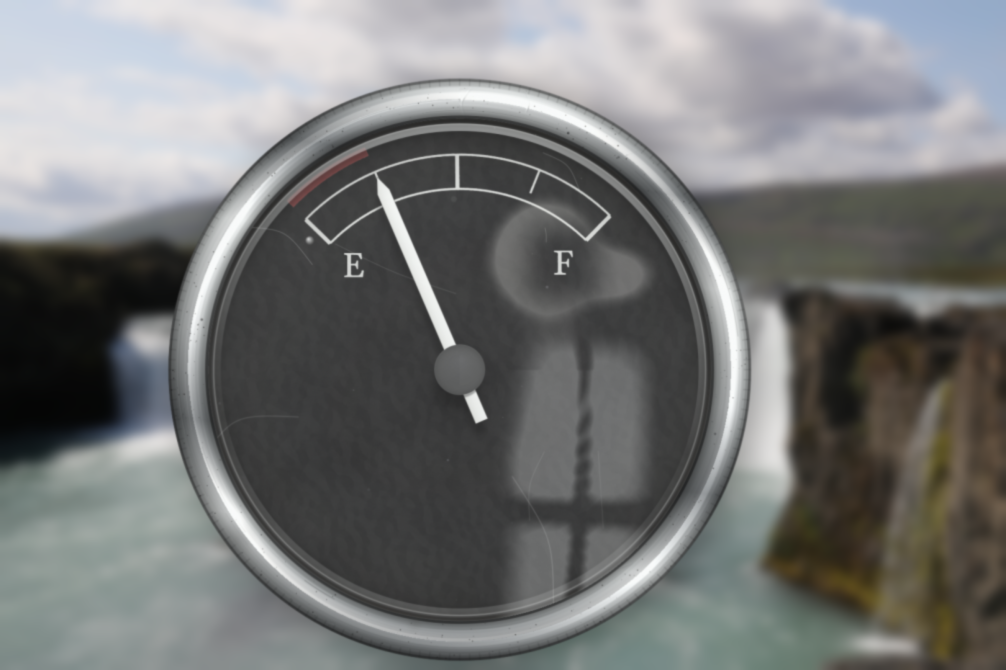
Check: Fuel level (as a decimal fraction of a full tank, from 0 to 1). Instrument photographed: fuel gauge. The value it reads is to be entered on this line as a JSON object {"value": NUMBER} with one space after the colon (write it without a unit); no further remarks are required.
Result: {"value": 0.25}
